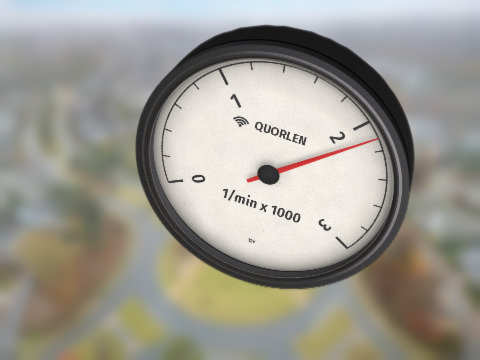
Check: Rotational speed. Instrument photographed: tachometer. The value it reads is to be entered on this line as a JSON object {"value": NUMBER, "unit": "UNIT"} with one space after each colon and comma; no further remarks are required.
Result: {"value": 2100, "unit": "rpm"}
